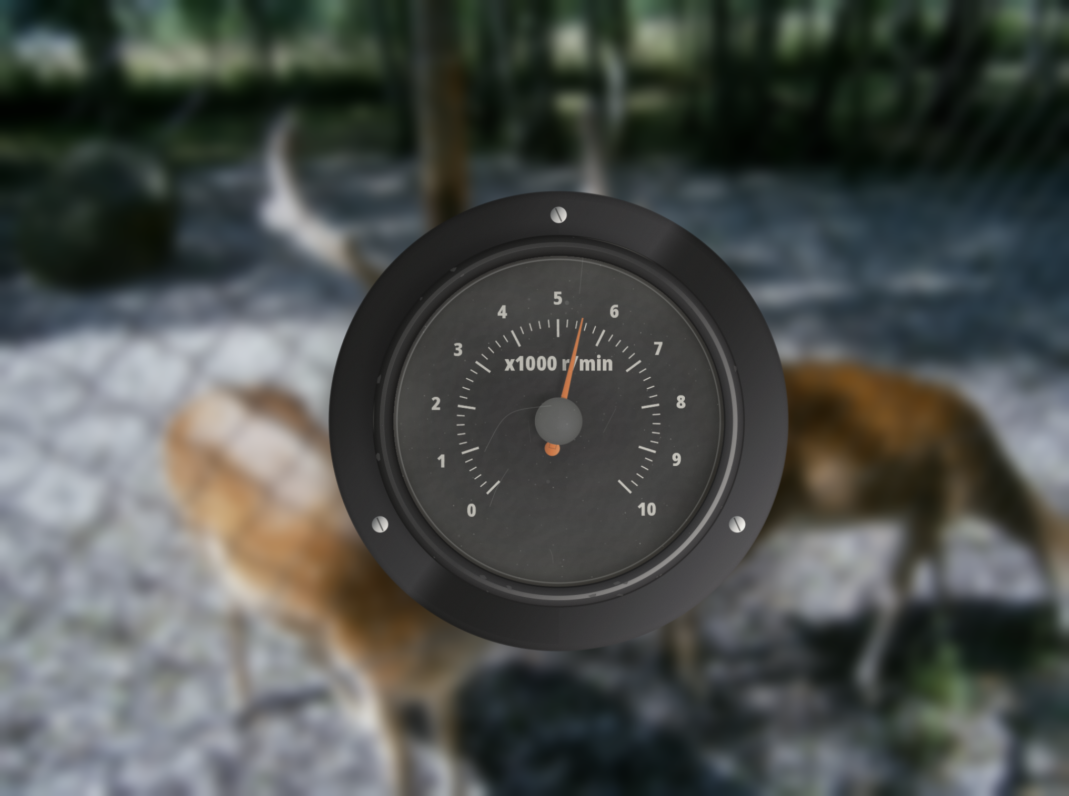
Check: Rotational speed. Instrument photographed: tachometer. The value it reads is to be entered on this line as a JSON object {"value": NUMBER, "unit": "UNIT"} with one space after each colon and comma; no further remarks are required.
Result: {"value": 5500, "unit": "rpm"}
